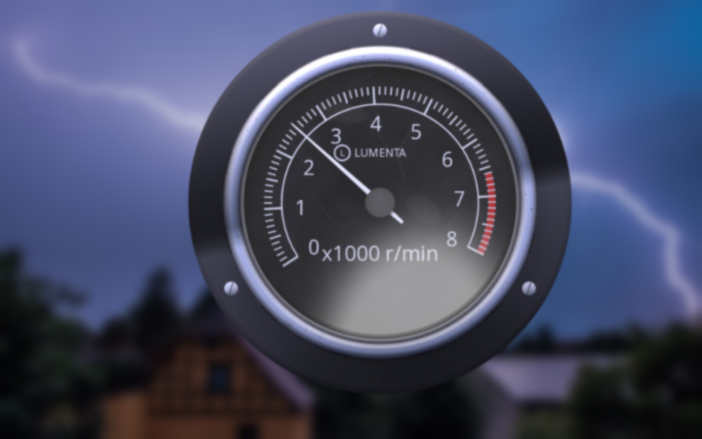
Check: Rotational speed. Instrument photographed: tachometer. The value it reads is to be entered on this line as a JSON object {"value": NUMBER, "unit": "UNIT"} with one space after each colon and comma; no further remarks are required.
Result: {"value": 2500, "unit": "rpm"}
